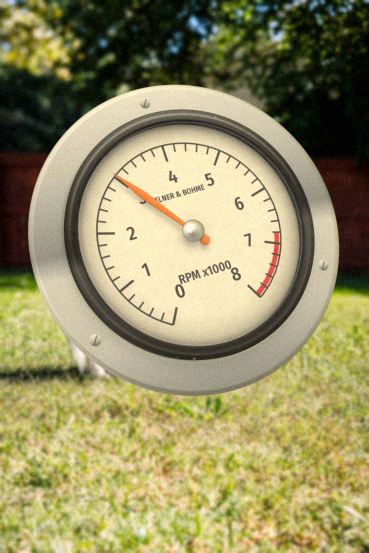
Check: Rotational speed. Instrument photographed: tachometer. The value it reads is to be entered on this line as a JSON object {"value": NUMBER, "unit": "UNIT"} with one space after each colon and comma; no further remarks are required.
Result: {"value": 3000, "unit": "rpm"}
